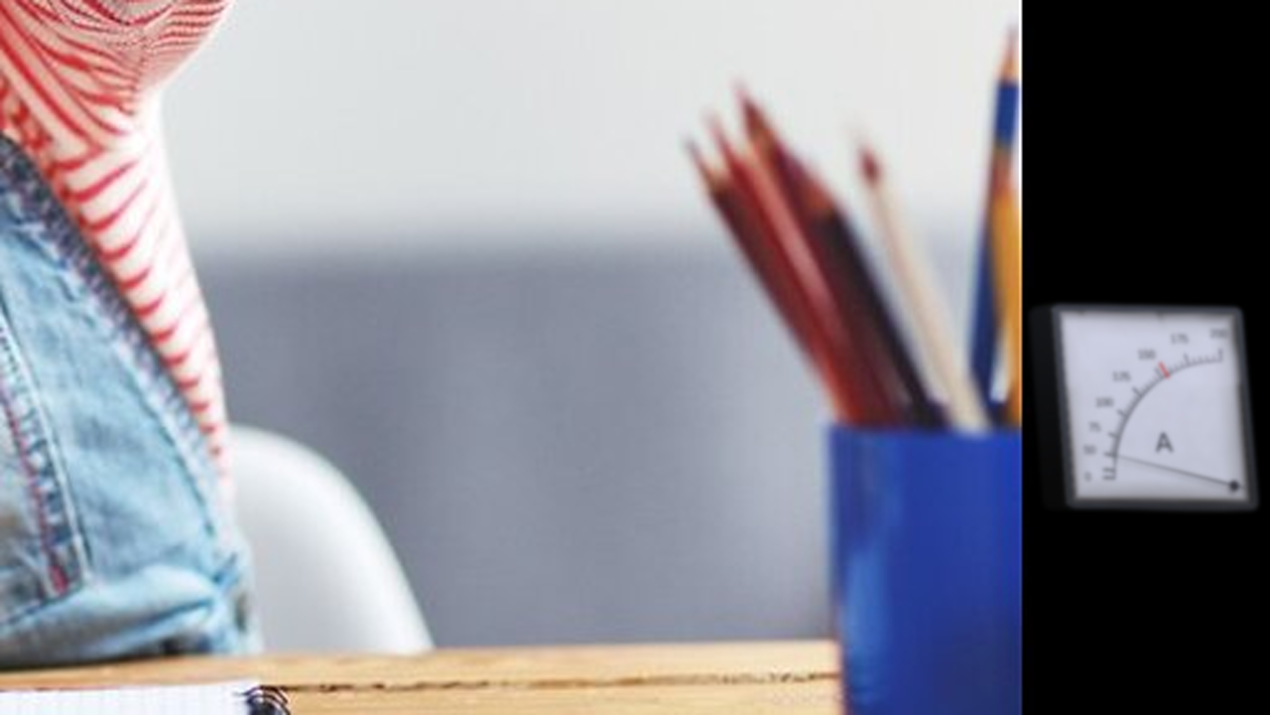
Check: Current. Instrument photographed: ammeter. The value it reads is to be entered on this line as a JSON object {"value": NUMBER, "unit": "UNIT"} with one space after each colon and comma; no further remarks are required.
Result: {"value": 50, "unit": "A"}
